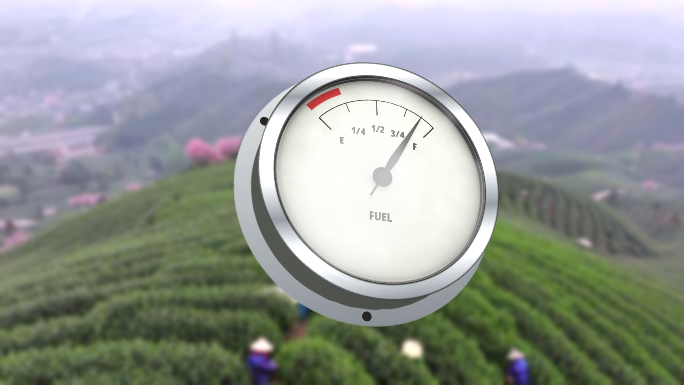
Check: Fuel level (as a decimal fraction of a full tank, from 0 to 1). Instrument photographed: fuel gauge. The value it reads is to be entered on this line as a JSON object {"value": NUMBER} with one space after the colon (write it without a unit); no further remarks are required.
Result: {"value": 0.875}
